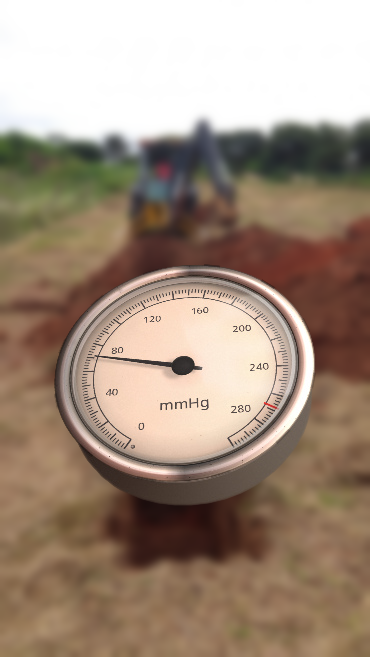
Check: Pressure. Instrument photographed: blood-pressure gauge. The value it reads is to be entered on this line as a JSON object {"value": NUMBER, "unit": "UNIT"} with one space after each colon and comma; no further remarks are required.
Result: {"value": 70, "unit": "mmHg"}
